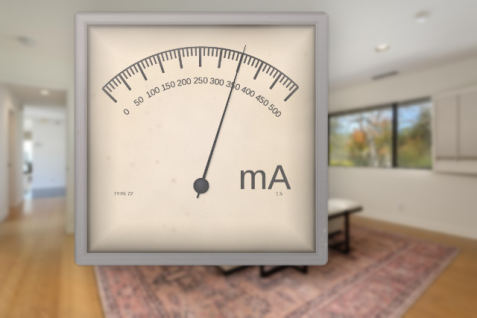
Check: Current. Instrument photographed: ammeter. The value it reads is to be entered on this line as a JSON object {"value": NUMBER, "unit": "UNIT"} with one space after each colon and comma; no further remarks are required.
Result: {"value": 350, "unit": "mA"}
